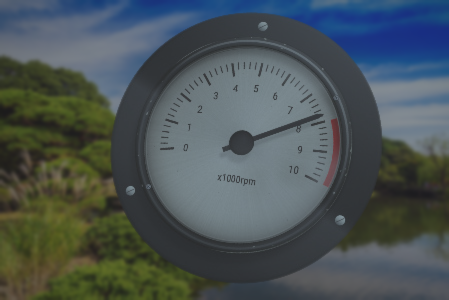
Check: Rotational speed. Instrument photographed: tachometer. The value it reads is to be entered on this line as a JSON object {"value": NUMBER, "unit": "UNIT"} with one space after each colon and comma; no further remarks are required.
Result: {"value": 7800, "unit": "rpm"}
